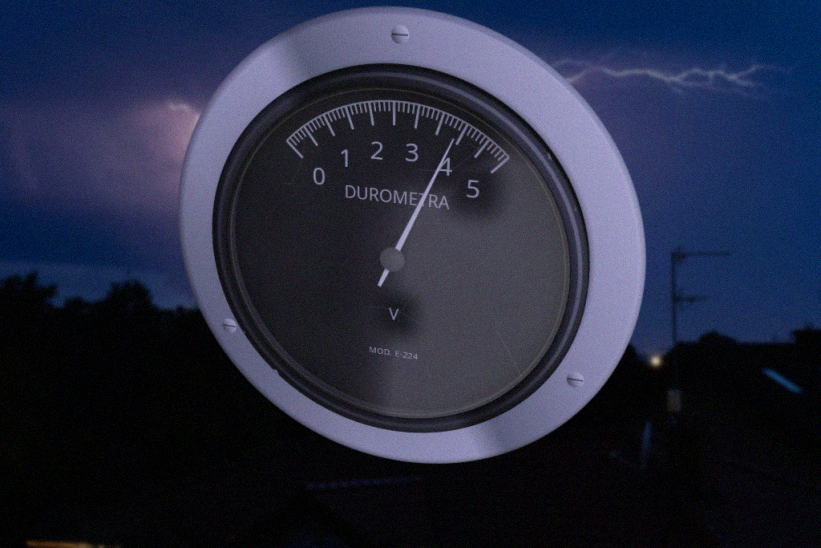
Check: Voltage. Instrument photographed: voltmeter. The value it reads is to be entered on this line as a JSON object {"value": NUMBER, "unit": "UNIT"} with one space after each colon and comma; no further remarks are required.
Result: {"value": 3.9, "unit": "V"}
